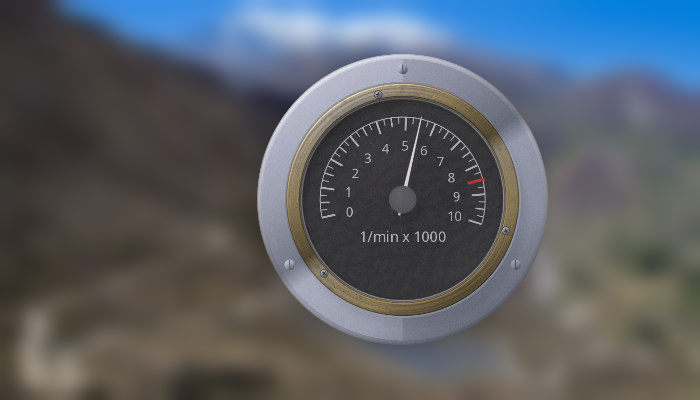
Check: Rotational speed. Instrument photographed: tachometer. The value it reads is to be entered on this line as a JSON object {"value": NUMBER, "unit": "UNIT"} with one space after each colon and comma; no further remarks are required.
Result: {"value": 5500, "unit": "rpm"}
